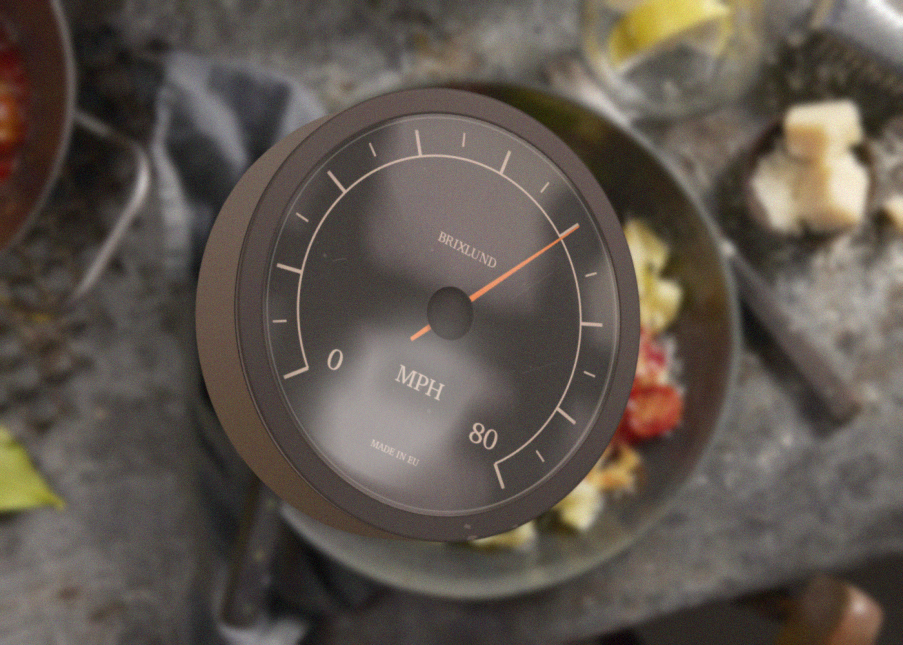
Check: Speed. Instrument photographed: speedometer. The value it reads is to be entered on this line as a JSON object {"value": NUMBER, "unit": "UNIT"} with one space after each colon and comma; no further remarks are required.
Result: {"value": 50, "unit": "mph"}
